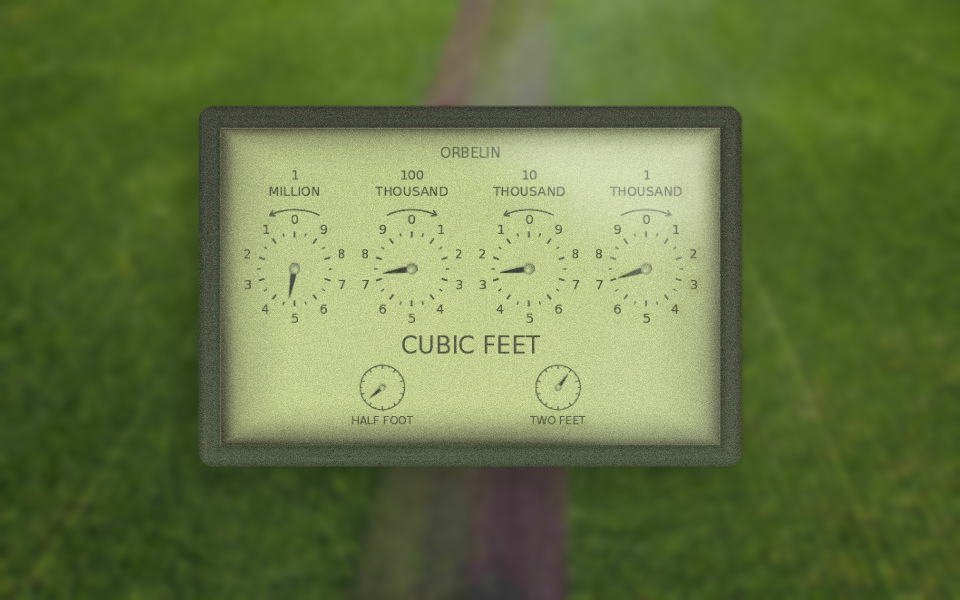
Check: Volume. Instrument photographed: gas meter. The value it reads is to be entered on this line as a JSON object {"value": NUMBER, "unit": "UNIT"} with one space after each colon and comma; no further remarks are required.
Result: {"value": 472700, "unit": "ft³"}
